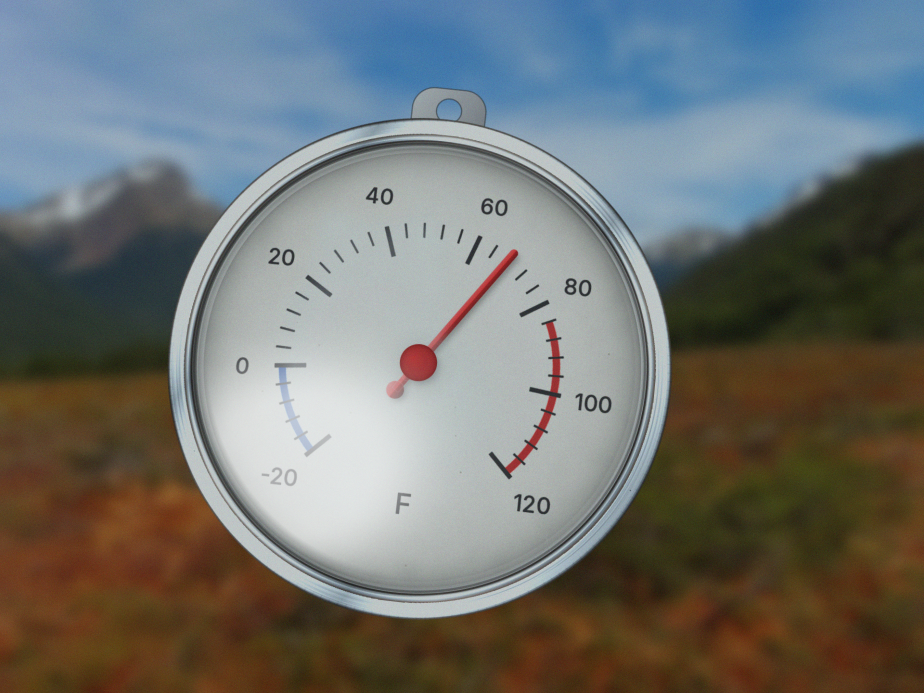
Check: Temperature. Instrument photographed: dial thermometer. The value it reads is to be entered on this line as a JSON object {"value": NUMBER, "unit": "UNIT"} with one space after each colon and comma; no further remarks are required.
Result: {"value": 68, "unit": "°F"}
